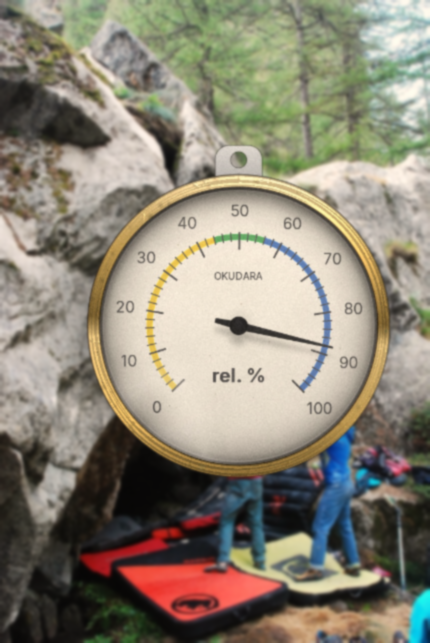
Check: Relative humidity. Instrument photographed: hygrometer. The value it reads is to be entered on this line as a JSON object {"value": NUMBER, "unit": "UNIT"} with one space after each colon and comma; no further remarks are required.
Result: {"value": 88, "unit": "%"}
